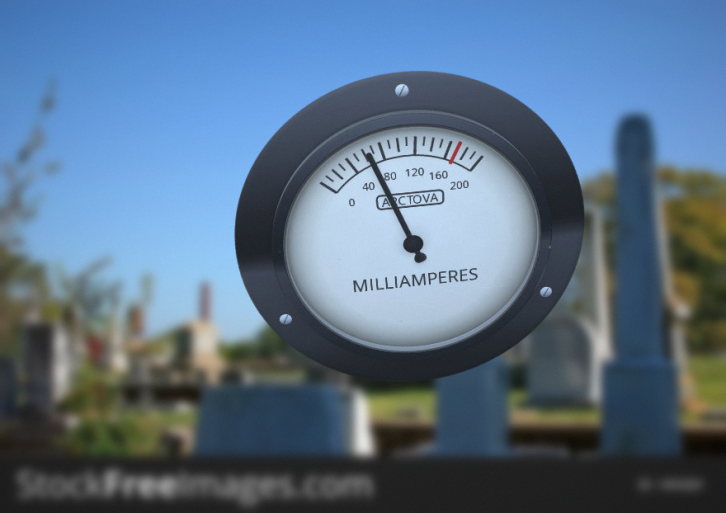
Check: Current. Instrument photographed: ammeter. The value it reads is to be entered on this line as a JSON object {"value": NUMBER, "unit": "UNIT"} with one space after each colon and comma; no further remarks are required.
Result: {"value": 65, "unit": "mA"}
